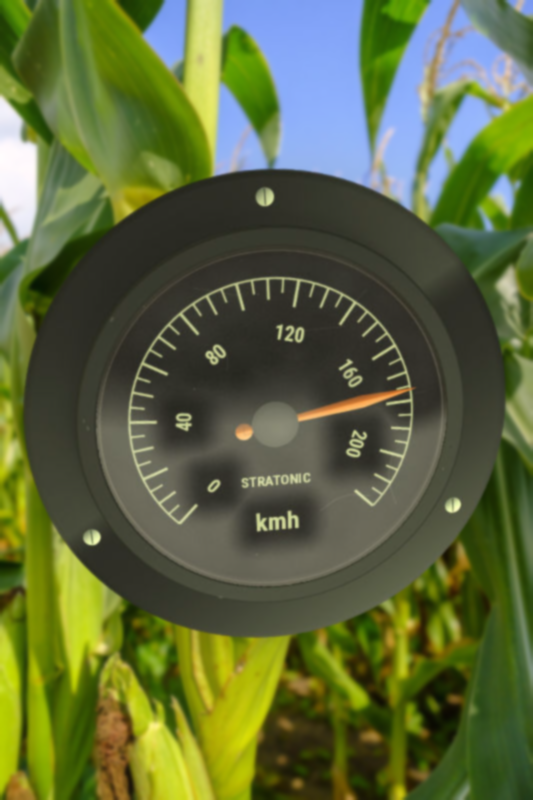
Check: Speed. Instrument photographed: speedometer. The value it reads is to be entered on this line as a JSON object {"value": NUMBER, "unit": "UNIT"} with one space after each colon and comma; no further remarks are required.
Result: {"value": 175, "unit": "km/h"}
